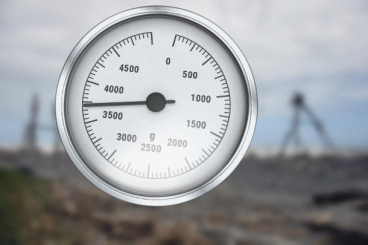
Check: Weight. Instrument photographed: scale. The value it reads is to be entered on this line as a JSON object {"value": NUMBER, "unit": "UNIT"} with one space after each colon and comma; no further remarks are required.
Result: {"value": 3700, "unit": "g"}
